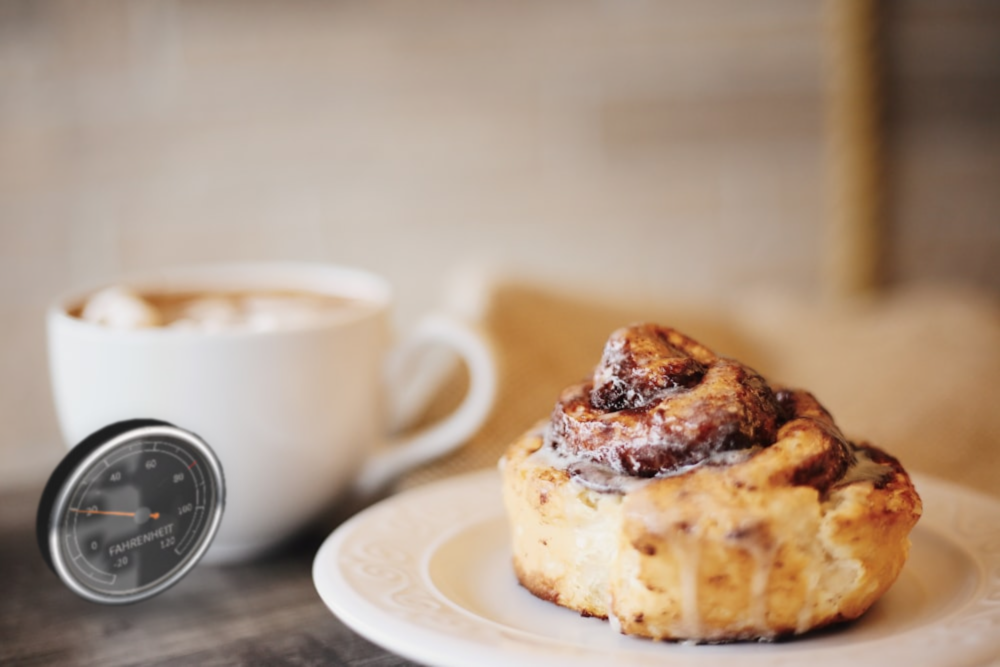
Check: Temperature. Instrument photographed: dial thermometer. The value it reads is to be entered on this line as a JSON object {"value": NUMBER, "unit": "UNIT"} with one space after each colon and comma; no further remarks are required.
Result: {"value": 20, "unit": "°F"}
